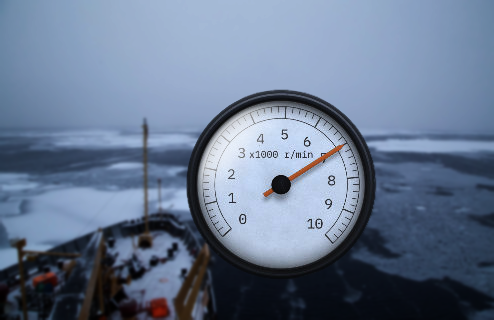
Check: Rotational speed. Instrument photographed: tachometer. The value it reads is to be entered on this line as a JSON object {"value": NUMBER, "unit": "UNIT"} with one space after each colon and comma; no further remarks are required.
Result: {"value": 7000, "unit": "rpm"}
